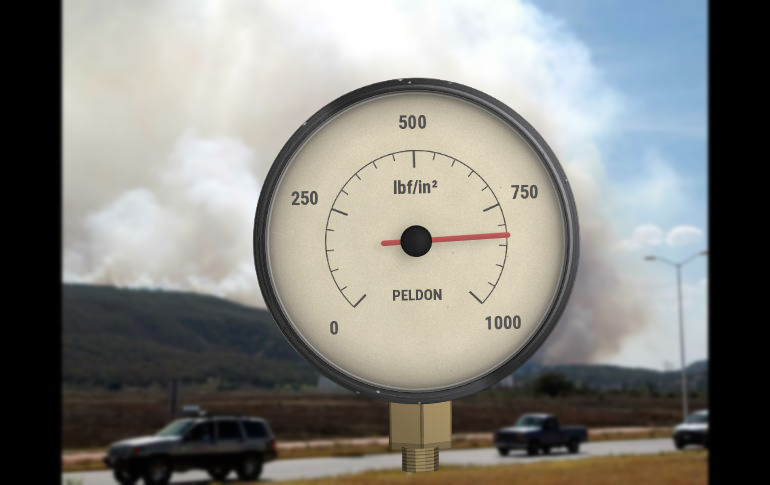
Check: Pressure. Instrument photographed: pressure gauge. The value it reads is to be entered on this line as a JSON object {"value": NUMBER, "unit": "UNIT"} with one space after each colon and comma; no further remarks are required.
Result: {"value": 825, "unit": "psi"}
